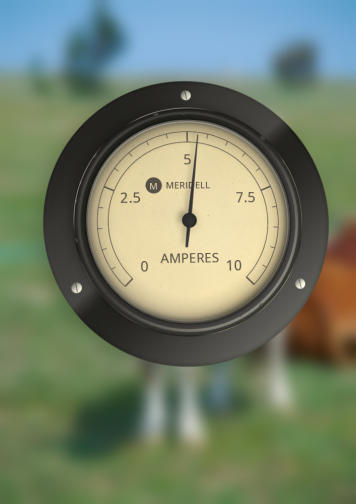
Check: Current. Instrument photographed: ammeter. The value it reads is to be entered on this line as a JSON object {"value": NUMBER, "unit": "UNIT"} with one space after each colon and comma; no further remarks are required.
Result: {"value": 5.25, "unit": "A"}
